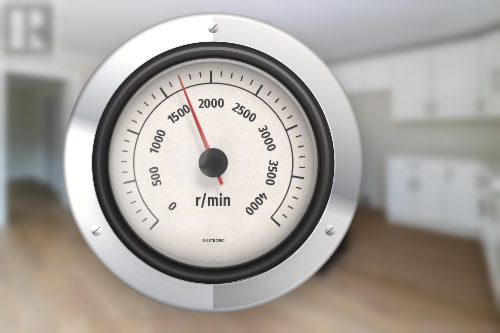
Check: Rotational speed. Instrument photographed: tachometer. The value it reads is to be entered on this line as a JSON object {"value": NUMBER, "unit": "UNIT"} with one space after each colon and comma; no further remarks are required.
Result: {"value": 1700, "unit": "rpm"}
